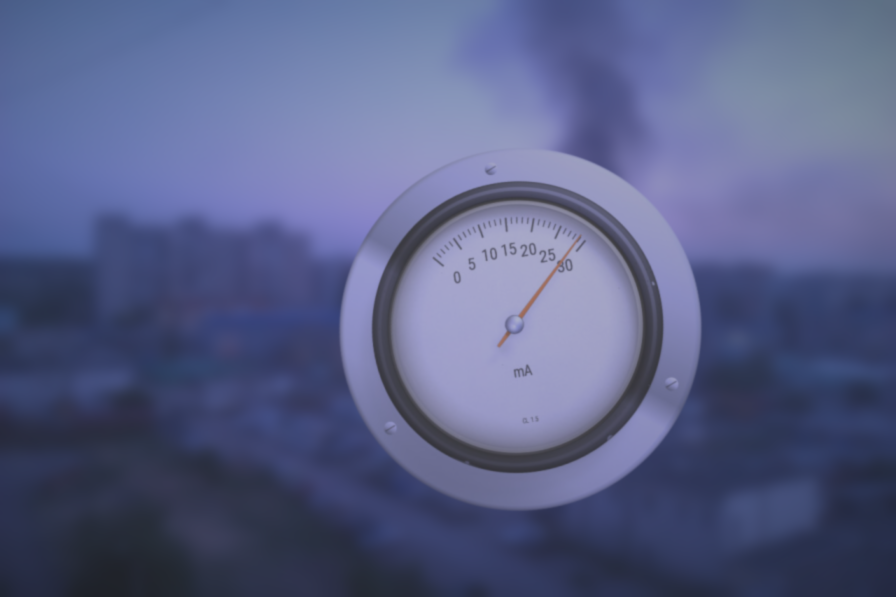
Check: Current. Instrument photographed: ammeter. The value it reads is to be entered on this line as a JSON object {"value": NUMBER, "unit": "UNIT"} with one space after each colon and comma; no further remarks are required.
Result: {"value": 29, "unit": "mA"}
